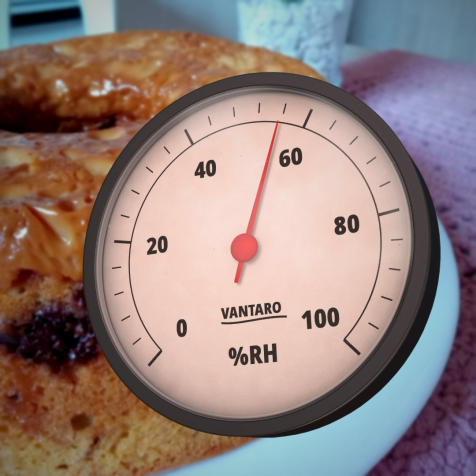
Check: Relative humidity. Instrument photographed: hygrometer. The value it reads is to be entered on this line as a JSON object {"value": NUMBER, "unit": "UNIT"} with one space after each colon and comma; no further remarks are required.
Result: {"value": 56, "unit": "%"}
